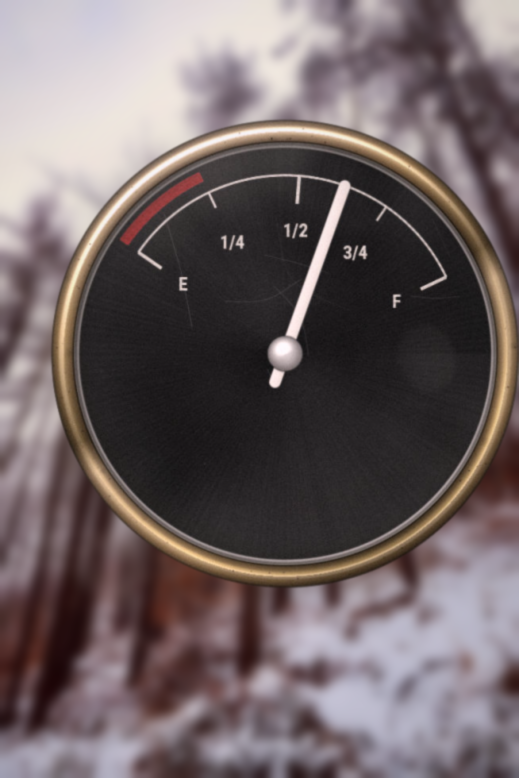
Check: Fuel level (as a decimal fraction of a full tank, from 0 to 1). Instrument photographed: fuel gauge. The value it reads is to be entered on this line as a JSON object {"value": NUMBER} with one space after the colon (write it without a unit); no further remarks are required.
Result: {"value": 0.625}
